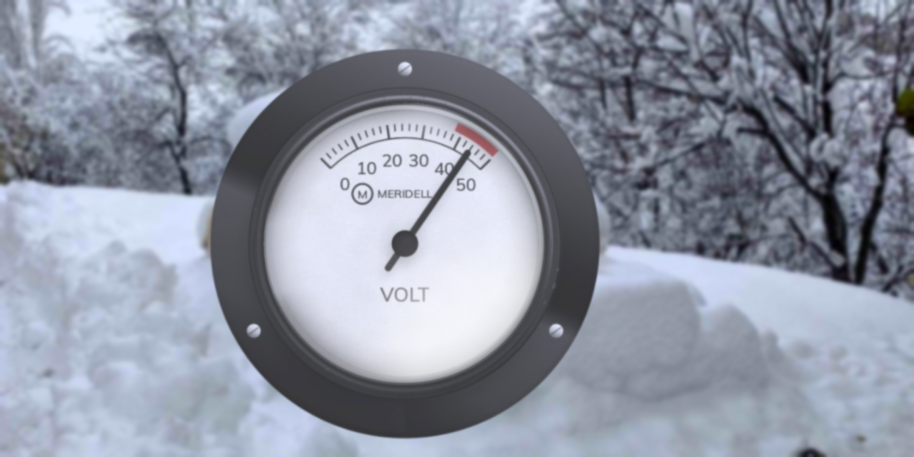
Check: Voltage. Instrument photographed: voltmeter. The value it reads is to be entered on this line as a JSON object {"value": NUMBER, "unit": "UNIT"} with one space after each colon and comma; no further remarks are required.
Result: {"value": 44, "unit": "V"}
